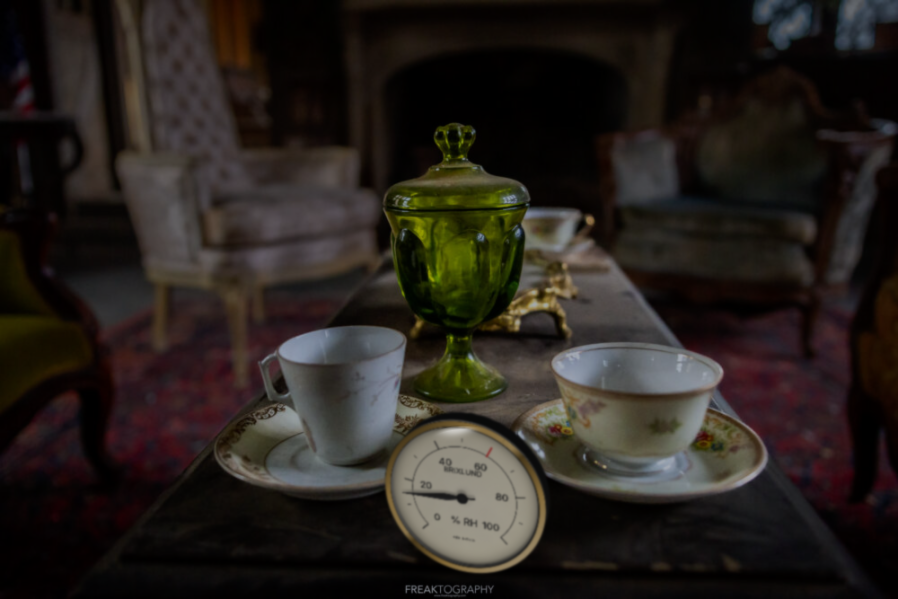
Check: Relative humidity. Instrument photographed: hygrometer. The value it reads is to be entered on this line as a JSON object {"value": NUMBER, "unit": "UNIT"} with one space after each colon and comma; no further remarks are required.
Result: {"value": 15, "unit": "%"}
